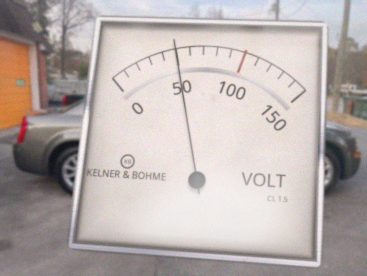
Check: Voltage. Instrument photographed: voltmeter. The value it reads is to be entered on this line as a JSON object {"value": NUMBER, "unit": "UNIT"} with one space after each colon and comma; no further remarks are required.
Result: {"value": 50, "unit": "V"}
